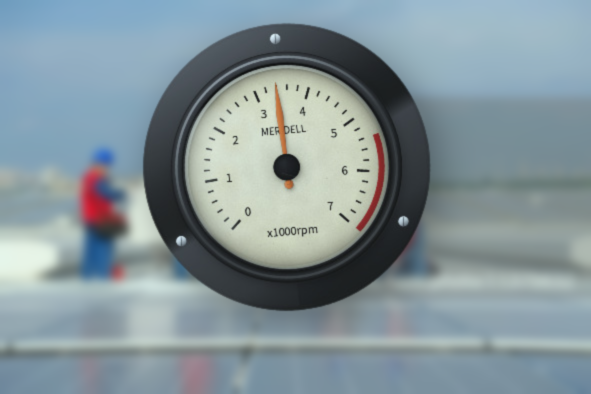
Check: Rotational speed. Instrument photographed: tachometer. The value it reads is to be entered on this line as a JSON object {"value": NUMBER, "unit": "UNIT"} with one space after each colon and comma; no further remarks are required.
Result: {"value": 3400, "unit": "rpm"}
